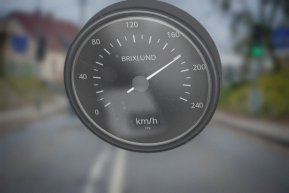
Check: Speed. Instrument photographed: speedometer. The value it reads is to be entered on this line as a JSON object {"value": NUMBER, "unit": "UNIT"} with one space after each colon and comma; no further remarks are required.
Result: {"value": 180, "unit": "km/h"}
